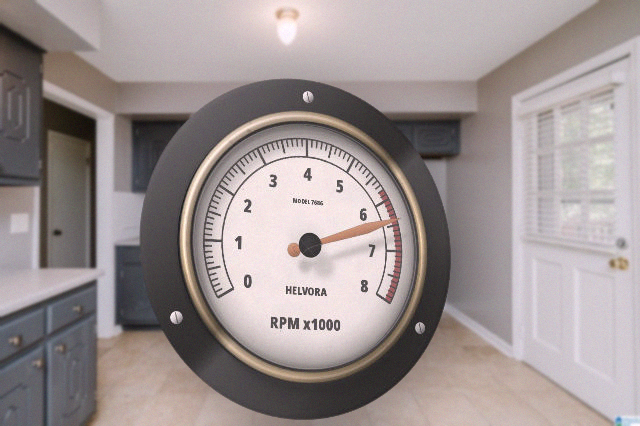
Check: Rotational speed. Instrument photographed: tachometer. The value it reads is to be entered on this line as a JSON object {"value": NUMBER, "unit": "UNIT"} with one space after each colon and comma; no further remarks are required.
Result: {"value": 6400, "unit": "rpm"}
